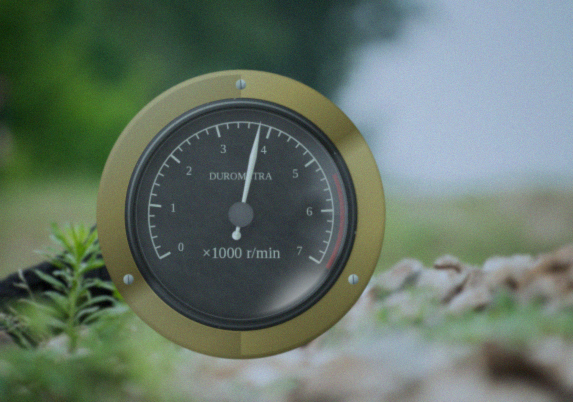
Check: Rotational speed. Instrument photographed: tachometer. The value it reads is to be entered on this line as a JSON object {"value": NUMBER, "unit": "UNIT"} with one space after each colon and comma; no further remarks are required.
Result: {"value": 3800, "unit": "rpm"}
